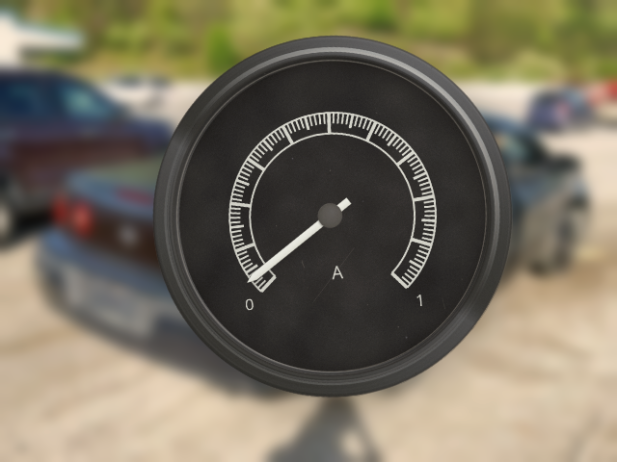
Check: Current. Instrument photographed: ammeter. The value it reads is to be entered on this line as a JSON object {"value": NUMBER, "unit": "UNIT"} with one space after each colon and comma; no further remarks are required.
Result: {"value": 0.03, "unit": "A"}
